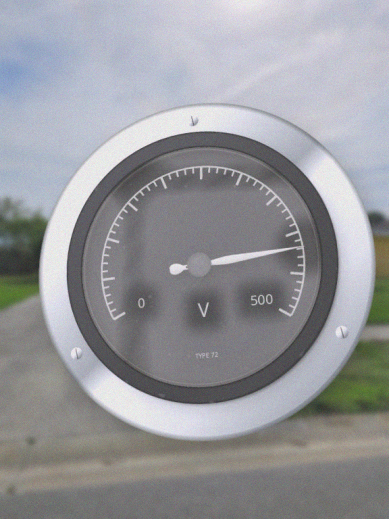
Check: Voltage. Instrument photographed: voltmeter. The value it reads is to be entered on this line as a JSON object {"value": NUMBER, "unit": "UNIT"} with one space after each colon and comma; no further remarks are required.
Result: {"value": 420, "unit": "V"}
